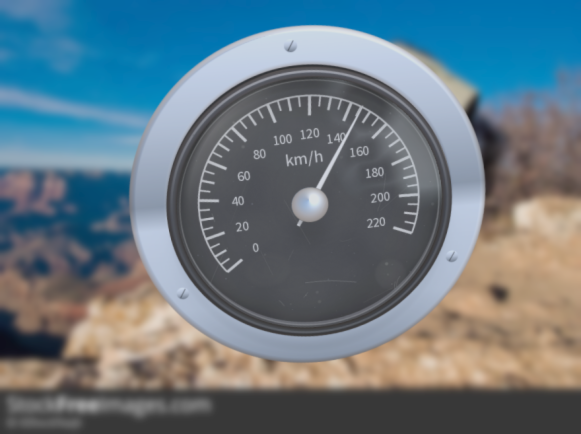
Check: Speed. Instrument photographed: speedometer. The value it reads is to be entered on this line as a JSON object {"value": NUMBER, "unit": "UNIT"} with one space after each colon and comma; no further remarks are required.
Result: {"value": 145, "unit": "km/h"}
